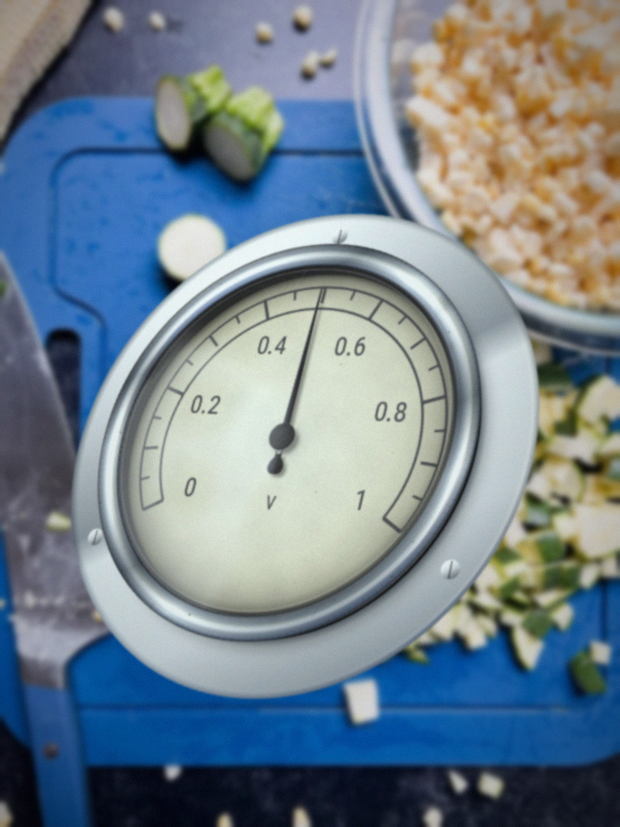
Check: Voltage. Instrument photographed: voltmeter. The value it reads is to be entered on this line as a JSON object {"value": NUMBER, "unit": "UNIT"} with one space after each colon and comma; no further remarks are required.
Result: {"value": 0.5, "unit": "V"}
